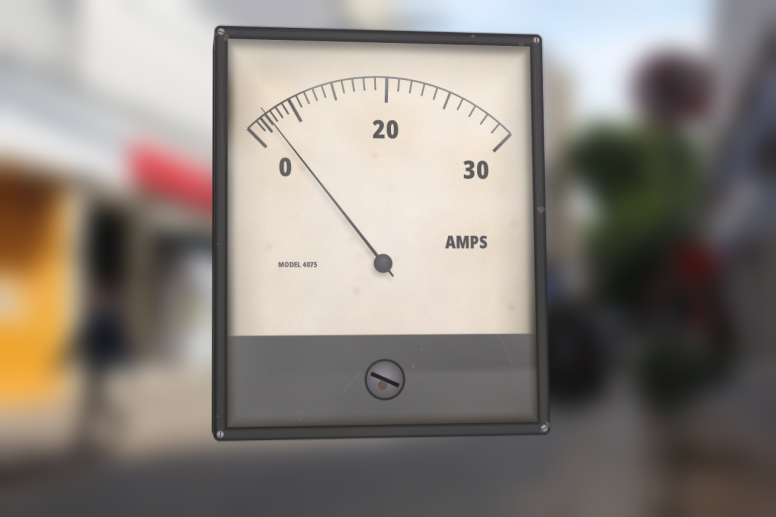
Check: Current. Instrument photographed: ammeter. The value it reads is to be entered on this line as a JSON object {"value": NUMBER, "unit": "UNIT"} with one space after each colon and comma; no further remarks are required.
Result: {"value": 6, "unit": "A"}
